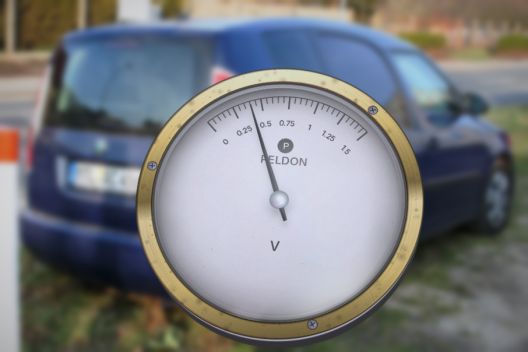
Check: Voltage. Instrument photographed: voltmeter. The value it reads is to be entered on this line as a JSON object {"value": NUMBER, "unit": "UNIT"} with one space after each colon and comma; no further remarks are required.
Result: {"value": 0.4, "unit": "V"}
